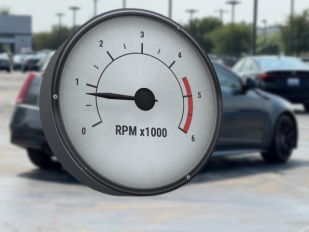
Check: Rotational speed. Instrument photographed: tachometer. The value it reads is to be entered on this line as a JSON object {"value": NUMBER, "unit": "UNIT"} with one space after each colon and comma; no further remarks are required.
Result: {"value": 750, "unit": "rpm"}
